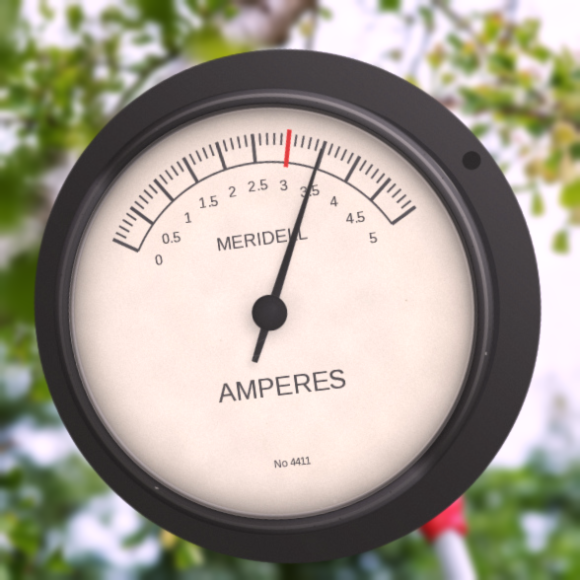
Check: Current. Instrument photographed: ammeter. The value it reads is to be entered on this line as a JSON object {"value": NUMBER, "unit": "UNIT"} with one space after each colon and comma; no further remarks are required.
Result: {"value": 3.5, "unit": "A"}
